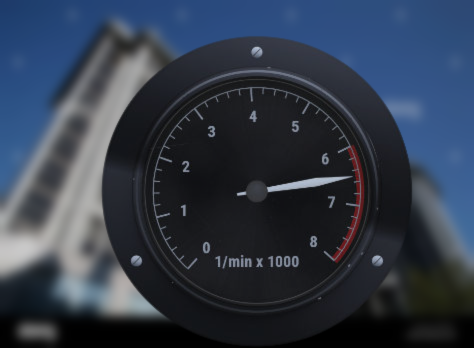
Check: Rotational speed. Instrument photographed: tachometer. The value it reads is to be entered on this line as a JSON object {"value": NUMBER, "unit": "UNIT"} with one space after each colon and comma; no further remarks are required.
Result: {"value": 6500, "unit": "rpm"}
